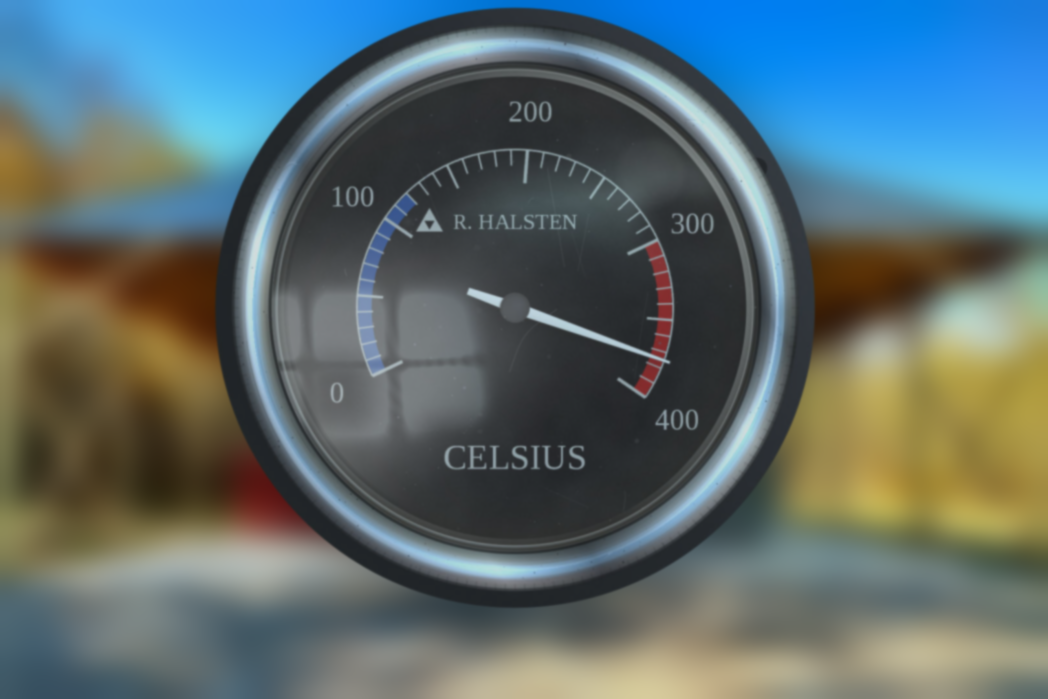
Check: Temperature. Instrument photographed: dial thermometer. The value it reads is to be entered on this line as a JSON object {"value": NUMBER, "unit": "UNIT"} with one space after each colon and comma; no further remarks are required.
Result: {"value": 375, "unit": "°C"}
